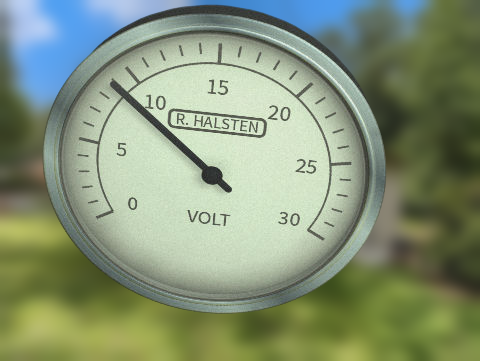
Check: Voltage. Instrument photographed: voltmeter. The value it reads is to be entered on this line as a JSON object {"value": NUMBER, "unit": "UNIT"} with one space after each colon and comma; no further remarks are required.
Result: {"value": 9, "unit": "V"}
